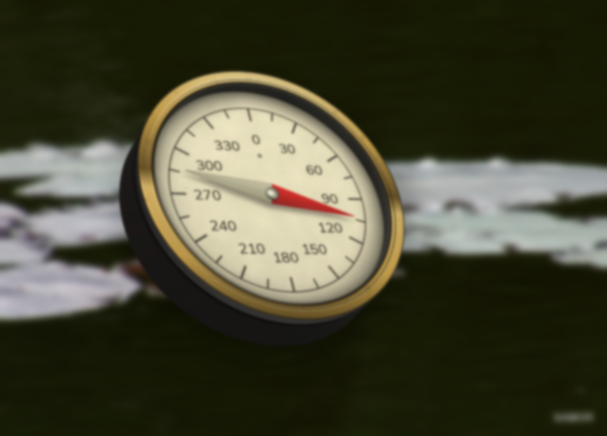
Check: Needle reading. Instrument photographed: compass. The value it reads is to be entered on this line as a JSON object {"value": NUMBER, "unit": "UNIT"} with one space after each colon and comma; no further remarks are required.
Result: {"value": 105, "unit": "°"}
